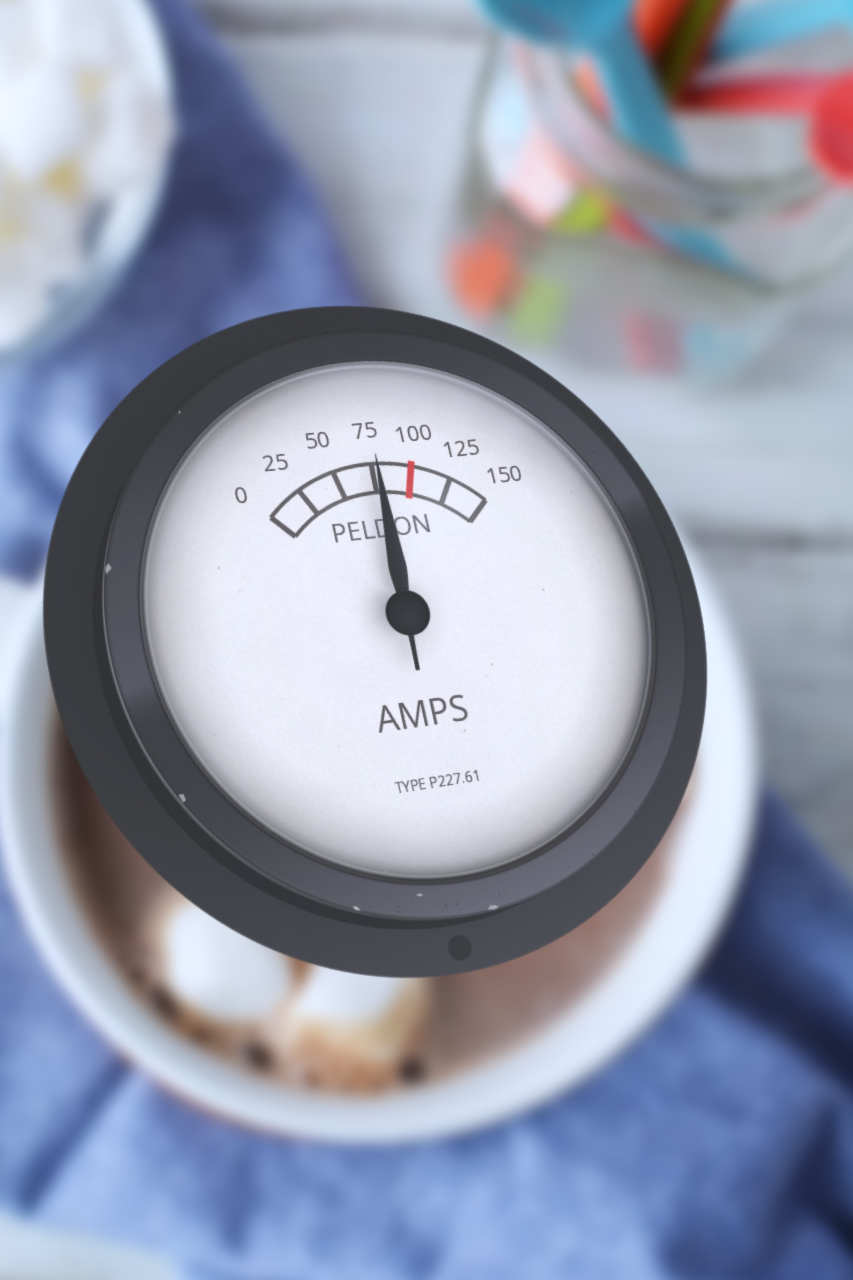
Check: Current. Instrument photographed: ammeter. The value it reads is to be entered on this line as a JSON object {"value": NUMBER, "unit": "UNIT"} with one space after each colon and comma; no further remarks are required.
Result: {"value": 75, "unit": "A"}
